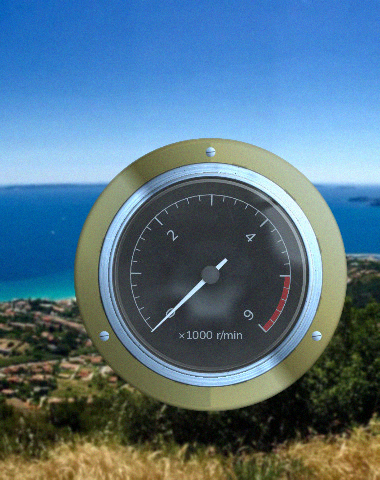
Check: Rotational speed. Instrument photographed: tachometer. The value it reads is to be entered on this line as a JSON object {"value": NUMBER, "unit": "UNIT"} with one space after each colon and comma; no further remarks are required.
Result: {"value": 0, "unit": "rpm"}
